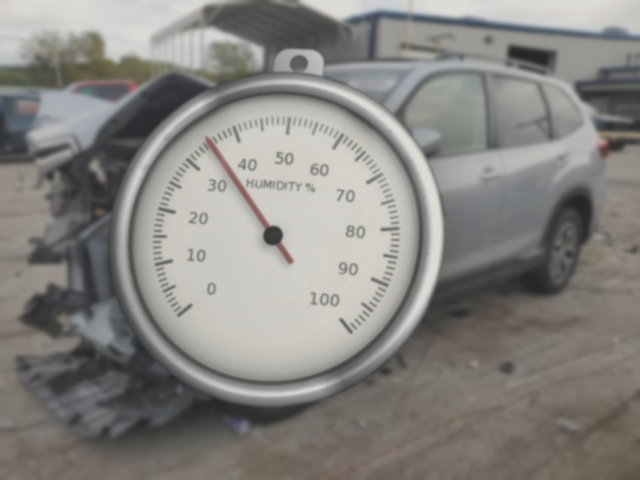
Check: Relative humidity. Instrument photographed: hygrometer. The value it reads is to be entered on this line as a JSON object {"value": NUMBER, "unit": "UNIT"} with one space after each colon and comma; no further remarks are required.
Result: {"value": 35, "unit": "%"}
